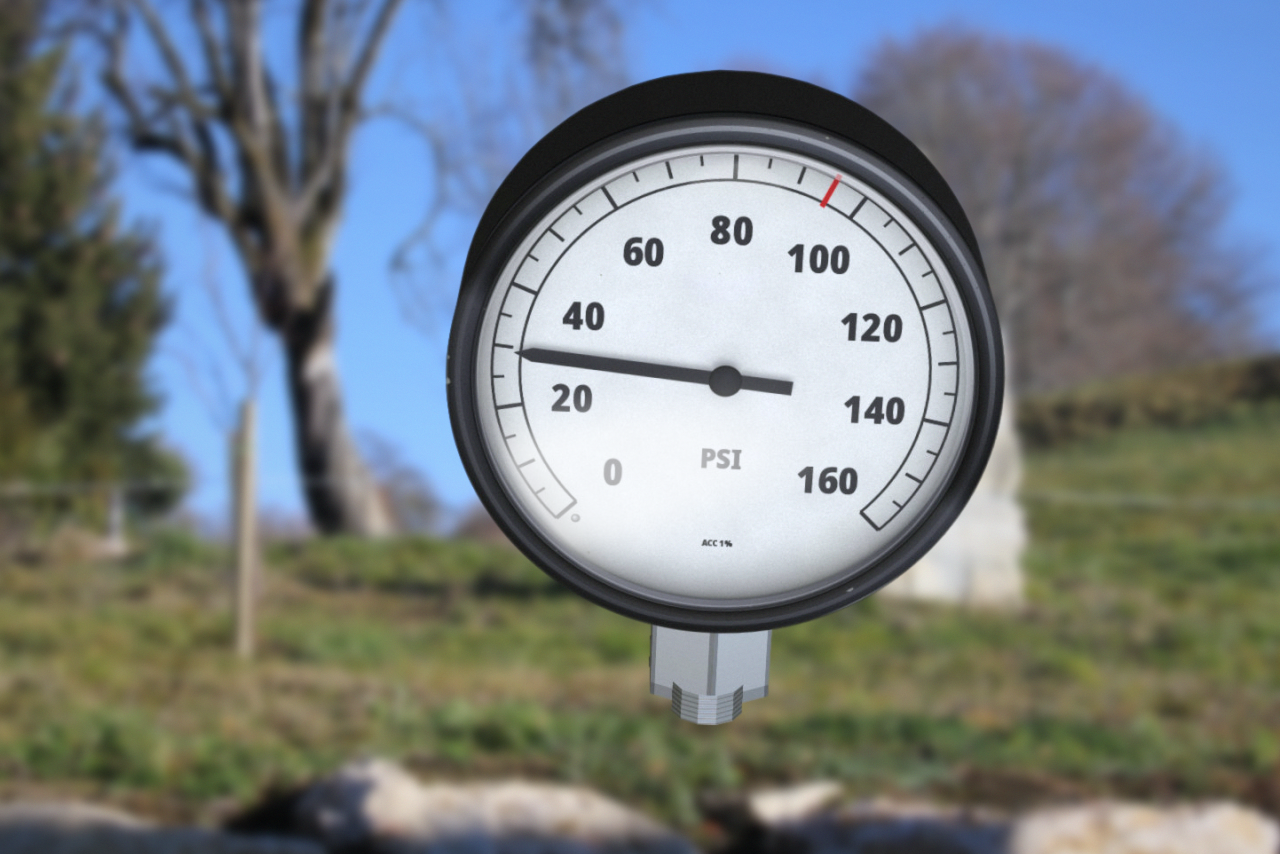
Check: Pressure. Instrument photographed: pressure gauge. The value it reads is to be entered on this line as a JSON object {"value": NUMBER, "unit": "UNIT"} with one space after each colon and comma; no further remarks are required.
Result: {"value": 30, "unit": "psi"}
